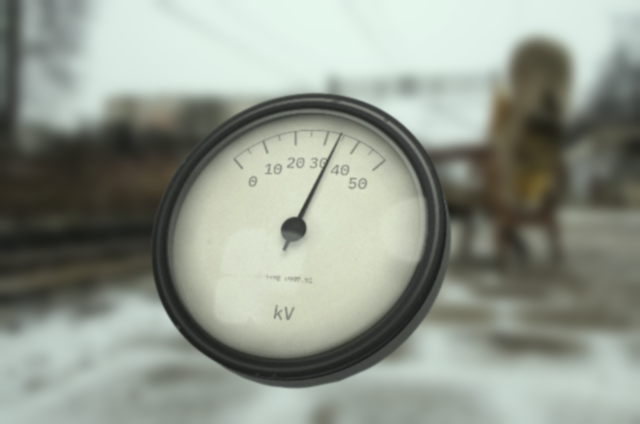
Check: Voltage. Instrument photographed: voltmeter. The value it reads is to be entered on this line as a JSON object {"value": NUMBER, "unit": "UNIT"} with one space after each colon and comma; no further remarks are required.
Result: {"value": 35, "unit": "kV"}
